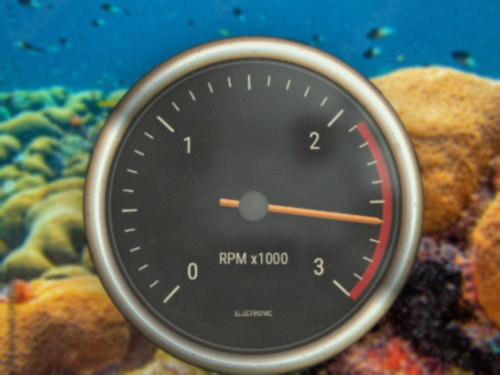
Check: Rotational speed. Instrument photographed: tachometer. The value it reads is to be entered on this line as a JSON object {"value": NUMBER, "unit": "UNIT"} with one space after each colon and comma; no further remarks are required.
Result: {"value": 2600, "unit": "rpm"}
